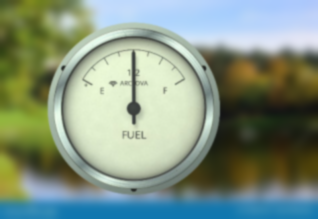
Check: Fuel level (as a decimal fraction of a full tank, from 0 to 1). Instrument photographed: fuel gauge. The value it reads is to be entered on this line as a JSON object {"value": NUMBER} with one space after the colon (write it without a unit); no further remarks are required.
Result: {"value": 0.5}
